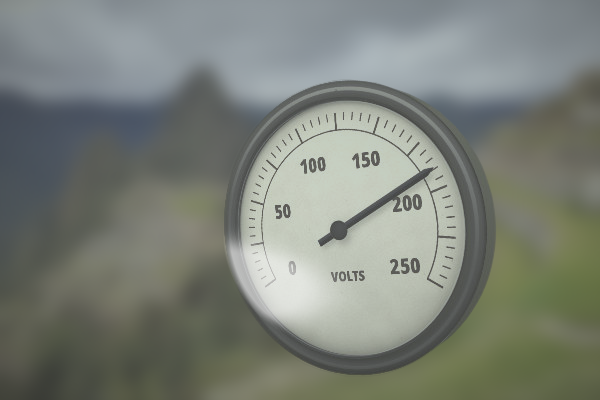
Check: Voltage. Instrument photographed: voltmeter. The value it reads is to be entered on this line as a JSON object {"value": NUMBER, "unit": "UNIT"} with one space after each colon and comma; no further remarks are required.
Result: {"value": 190, "unit": "V"}
